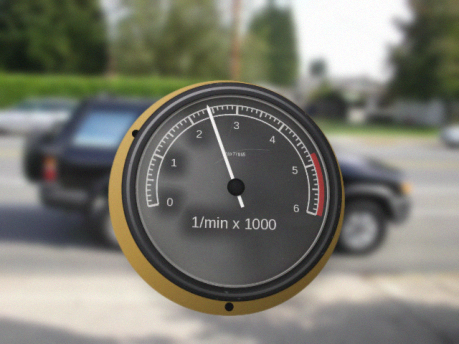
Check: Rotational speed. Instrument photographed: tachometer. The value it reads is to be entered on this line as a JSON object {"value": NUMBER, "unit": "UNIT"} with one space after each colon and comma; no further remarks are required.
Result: {"value": 2400, "unit": "rpm"}
